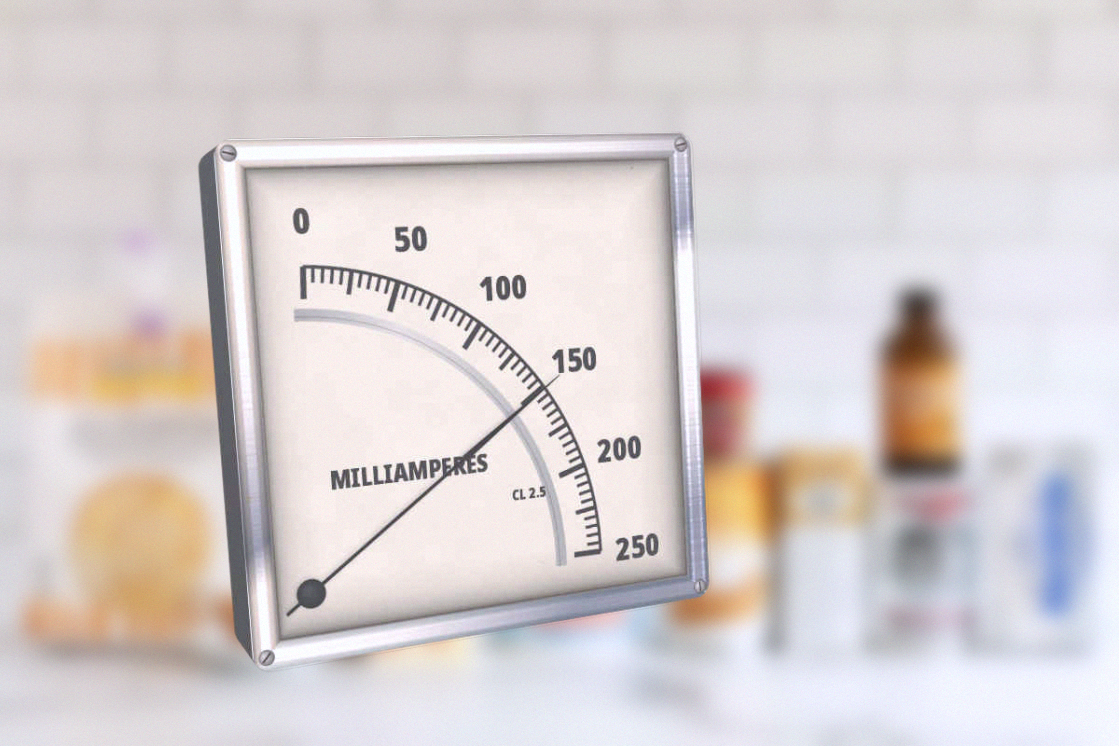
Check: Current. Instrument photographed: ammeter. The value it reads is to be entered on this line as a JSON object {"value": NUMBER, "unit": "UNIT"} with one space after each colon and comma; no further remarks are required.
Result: {"value": 150, "unit": "mA"}
